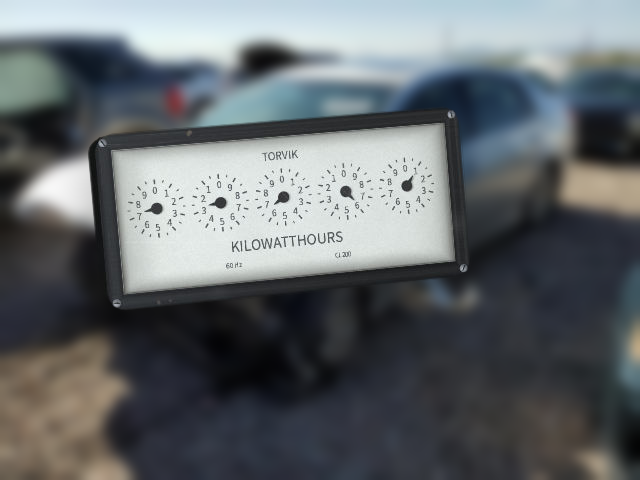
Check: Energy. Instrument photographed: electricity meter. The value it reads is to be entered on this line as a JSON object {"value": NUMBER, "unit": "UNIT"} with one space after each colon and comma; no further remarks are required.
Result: {"value": 72661, "unit": "kWh"}
